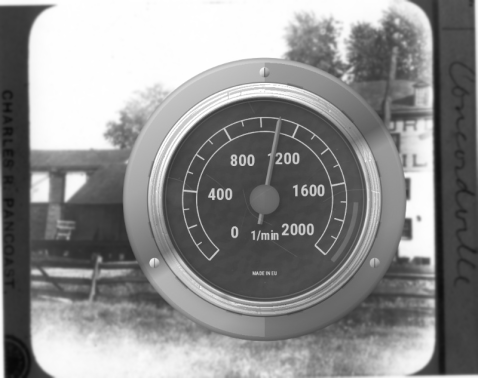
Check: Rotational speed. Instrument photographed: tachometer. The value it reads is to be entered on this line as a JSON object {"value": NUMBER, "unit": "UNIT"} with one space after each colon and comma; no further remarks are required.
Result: {"value": 1100, "unit": "rpm"}
